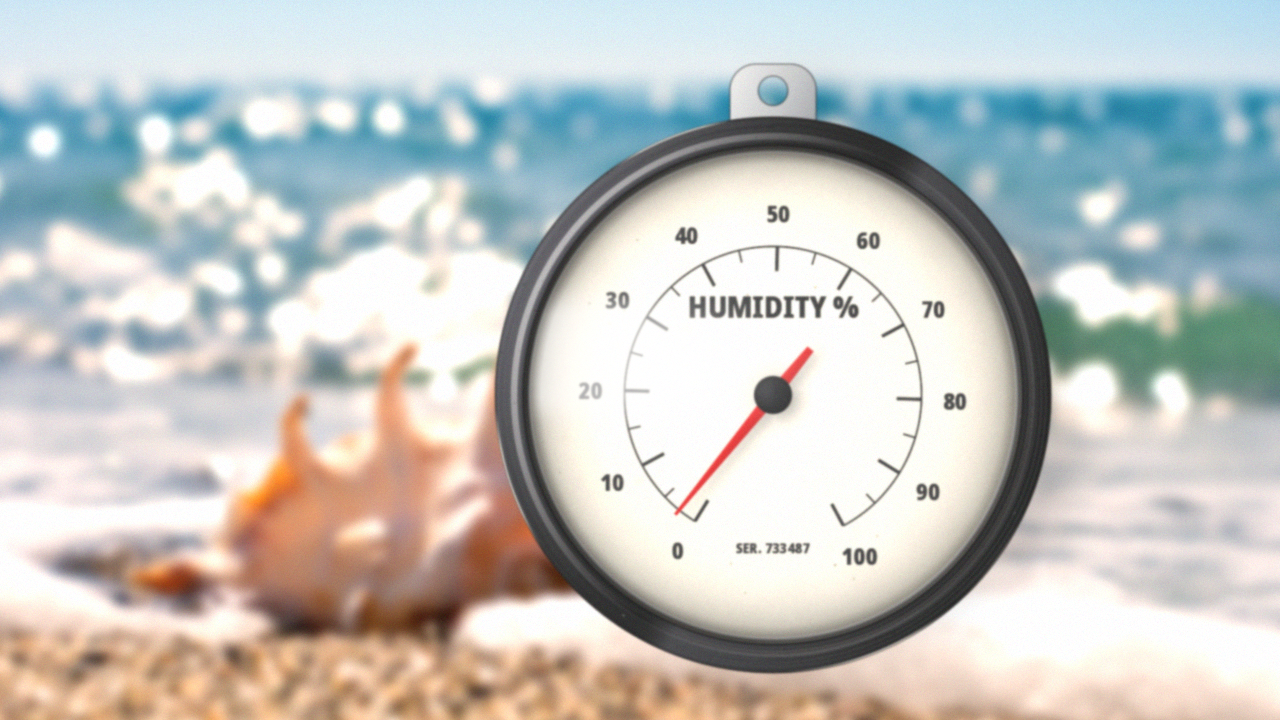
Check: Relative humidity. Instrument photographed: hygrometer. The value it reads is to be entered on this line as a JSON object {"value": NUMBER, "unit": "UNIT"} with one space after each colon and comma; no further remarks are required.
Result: {"value": 2.5, "unit": "%"}
